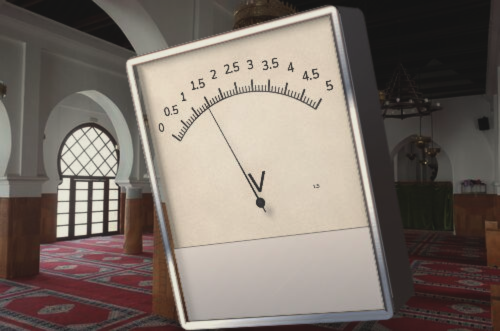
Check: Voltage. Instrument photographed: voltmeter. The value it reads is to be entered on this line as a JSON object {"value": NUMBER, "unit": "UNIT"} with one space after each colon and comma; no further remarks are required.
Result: {"value": 1.5, "unit": "V"}
